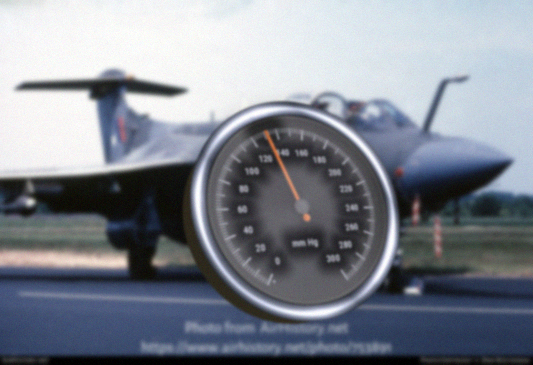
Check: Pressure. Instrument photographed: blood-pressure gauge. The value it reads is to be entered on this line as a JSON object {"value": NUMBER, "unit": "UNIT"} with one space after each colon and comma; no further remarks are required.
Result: {"value": 130, "unit": "mmHg"}
